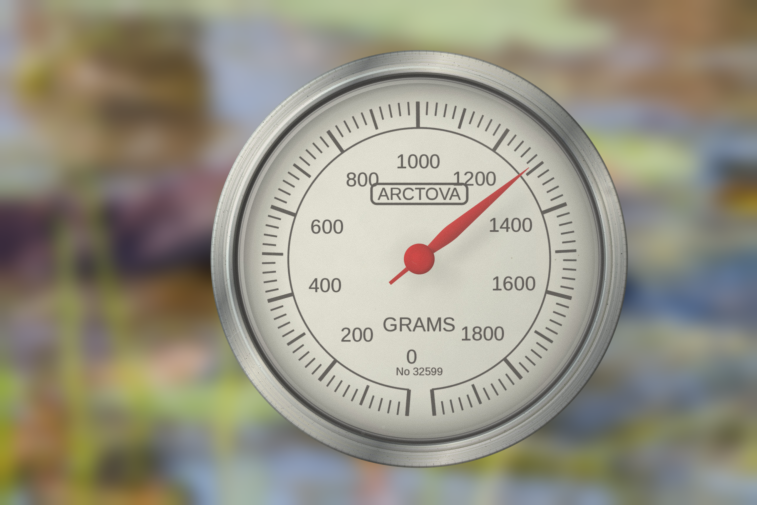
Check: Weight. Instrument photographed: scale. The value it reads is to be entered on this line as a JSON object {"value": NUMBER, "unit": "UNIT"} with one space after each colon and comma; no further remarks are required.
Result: {"value": 1290, "unit": "g"}
